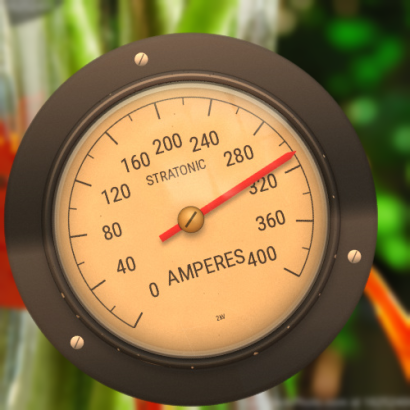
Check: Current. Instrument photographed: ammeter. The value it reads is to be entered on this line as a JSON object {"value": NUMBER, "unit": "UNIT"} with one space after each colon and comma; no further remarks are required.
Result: {"value": 310, "unit": "A"}
